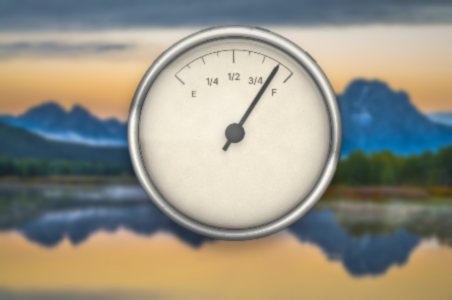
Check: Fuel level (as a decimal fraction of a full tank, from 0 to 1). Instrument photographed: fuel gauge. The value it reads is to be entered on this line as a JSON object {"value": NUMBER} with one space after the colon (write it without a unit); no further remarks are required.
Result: {"value": 0.875}
